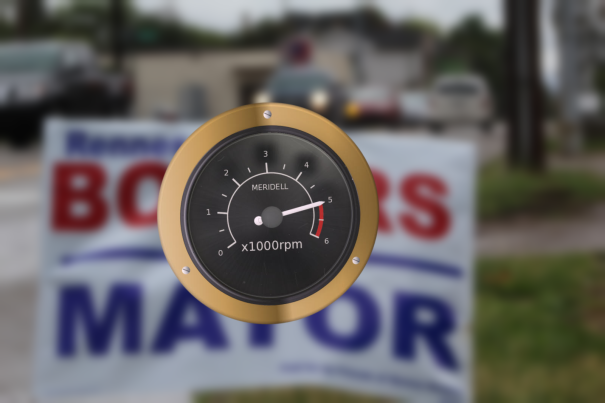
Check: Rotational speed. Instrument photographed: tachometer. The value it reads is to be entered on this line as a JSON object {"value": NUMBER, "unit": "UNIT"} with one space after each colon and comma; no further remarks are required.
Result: {"value": 5000, "unit": "rpm"}
